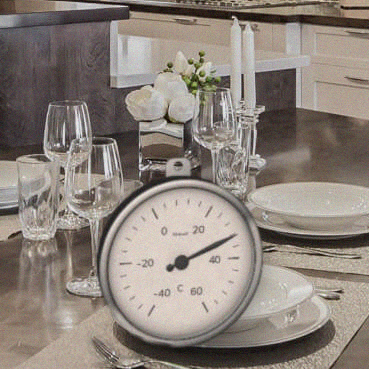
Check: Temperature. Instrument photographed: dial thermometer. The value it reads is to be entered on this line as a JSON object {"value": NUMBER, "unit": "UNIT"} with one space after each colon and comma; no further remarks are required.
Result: {"value": 32, "unit": "°C"}
